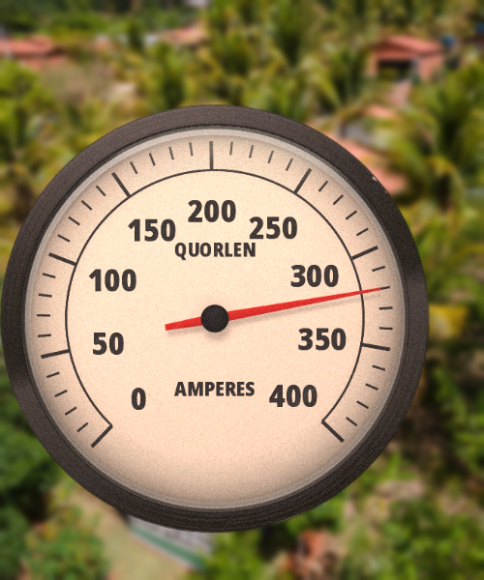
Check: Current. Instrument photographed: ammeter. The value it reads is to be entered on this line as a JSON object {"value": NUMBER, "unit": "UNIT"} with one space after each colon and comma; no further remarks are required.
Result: {"value": 320, "unit": "A"}
